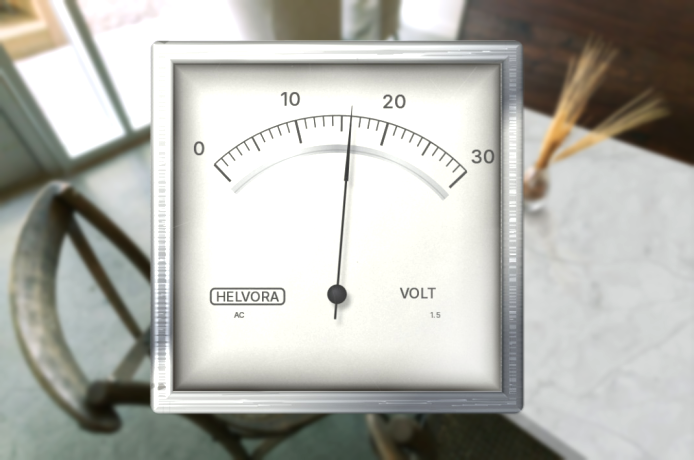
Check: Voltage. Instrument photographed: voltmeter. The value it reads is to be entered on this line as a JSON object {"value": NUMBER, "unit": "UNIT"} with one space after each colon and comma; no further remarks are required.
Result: {"value": 16, "unit": "V"}
